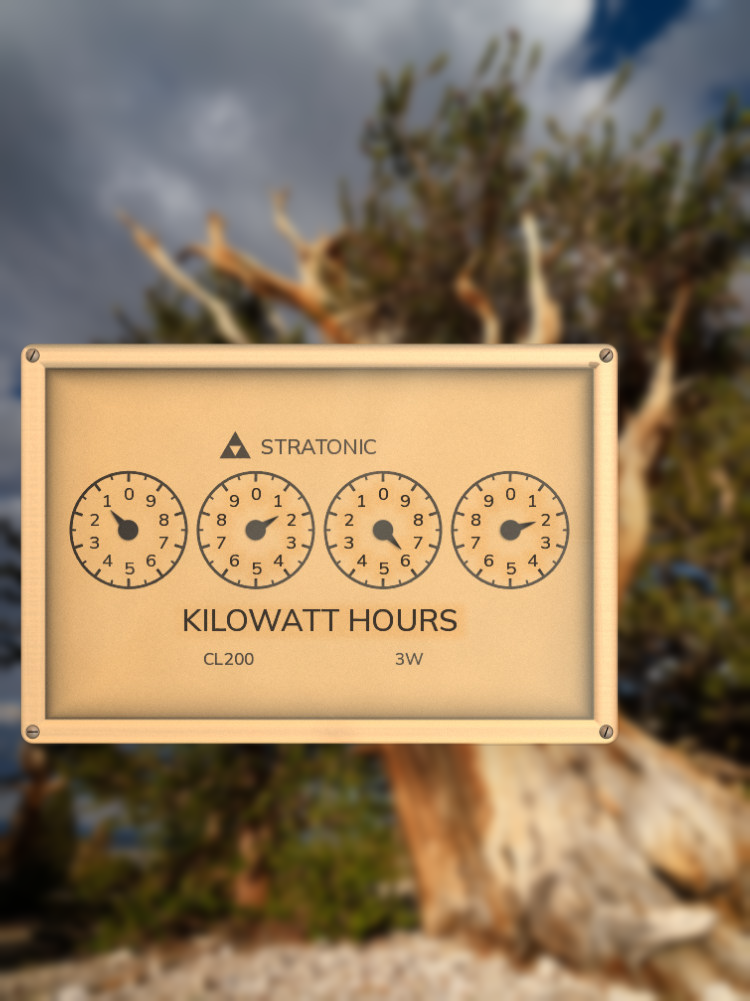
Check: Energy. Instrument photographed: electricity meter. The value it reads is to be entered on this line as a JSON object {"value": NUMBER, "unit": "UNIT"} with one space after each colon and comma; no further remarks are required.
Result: {"value": 1162, "unit": "kWh"}
